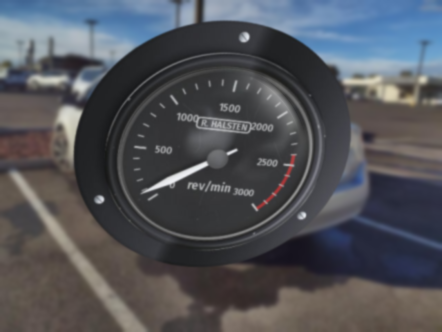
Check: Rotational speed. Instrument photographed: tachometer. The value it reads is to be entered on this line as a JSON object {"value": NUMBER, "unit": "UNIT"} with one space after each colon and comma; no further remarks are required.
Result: {"value": 100, "unit": "rpm"}
